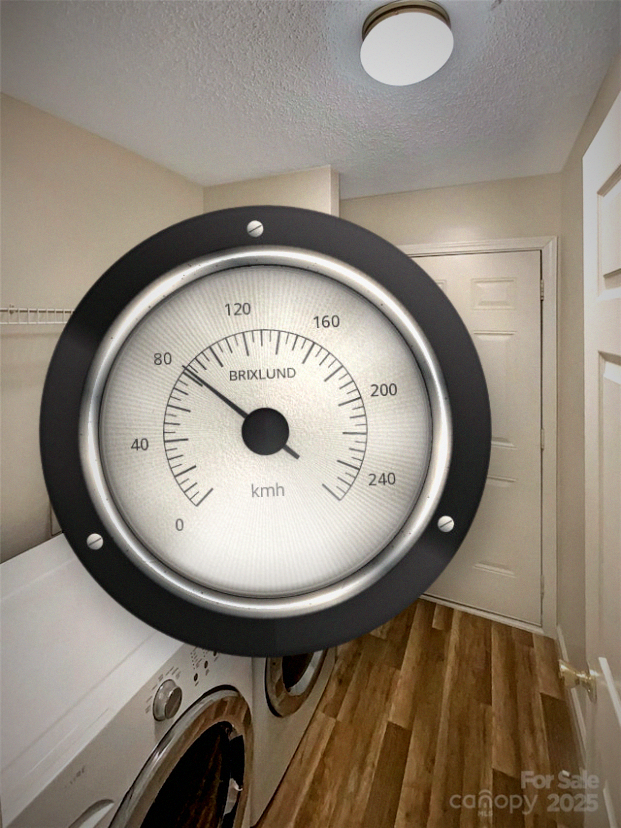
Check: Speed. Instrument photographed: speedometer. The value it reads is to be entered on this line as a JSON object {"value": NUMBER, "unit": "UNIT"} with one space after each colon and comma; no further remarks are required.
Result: {"value": 82.5, "unit": "km/h"}
